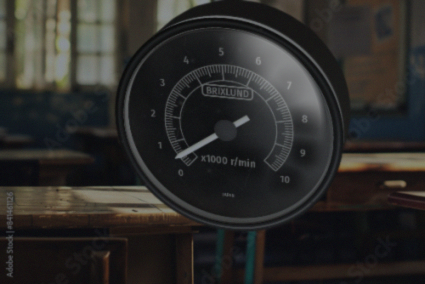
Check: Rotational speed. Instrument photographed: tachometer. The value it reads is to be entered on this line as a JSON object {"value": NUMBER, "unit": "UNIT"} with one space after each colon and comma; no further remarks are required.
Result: {"value": 500, "unit": "rpm"}
